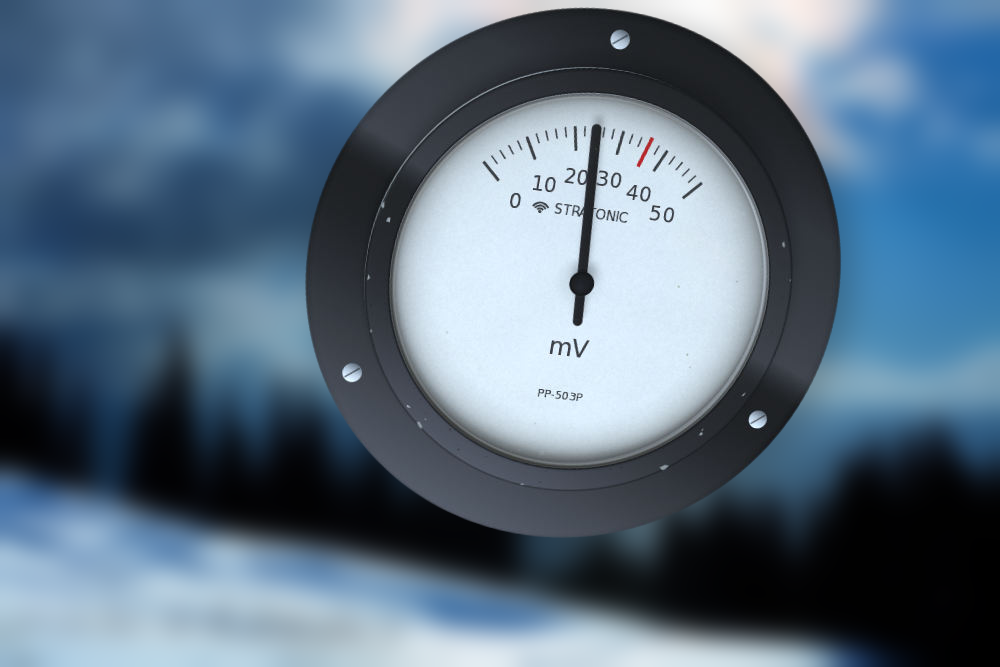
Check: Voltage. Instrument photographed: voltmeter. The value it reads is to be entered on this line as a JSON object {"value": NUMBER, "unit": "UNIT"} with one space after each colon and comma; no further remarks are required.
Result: {"value": 24, "unit": "mV"}
